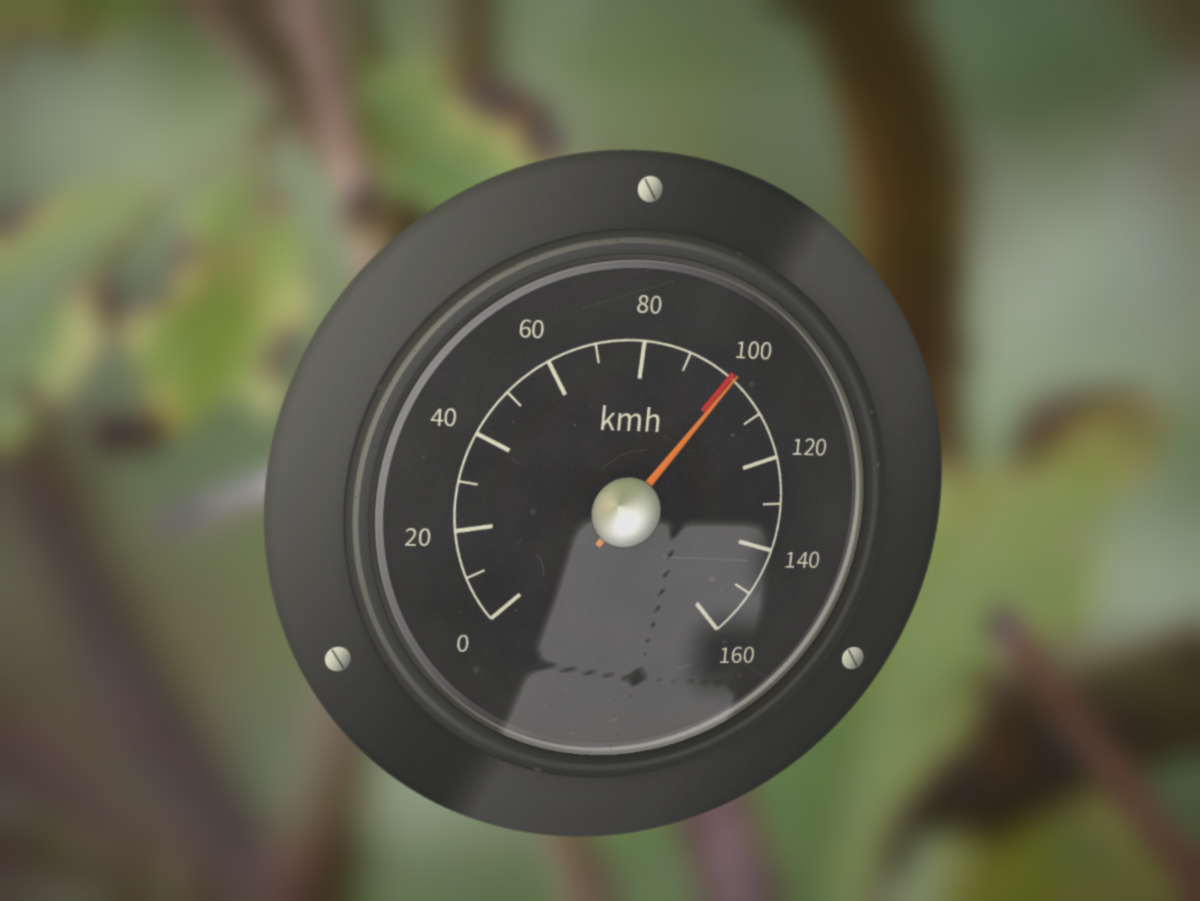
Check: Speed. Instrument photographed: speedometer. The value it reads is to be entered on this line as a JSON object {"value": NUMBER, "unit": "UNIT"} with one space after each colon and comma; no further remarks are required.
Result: {"value": 100, "unit": "km/h"}
